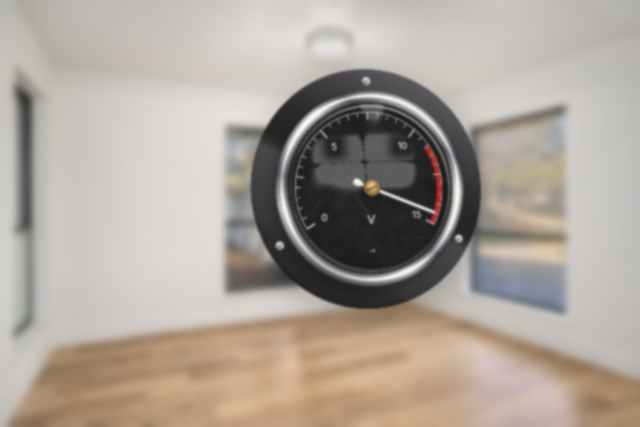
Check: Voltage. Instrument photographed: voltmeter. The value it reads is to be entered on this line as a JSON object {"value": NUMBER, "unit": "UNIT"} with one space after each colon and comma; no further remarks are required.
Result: {"value": 14.5, "unit": "V"}
